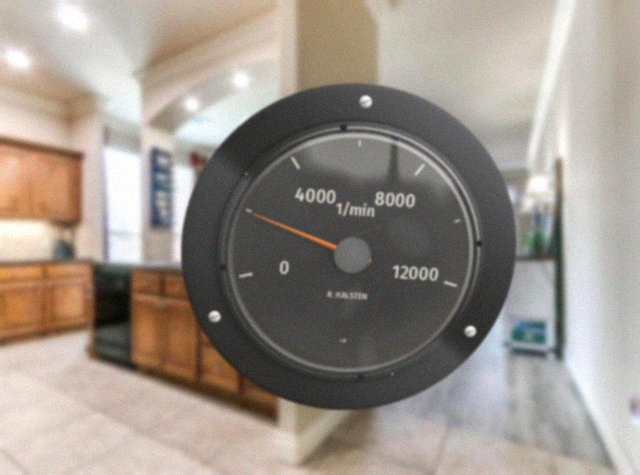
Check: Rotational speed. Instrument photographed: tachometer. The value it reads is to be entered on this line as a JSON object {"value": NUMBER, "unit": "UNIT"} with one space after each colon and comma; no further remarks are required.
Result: {"value": 2000, "unit": "rpm"}
